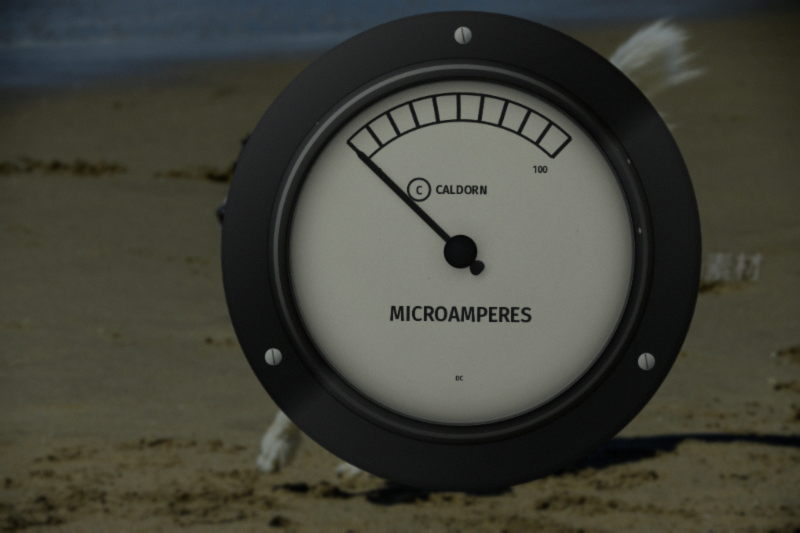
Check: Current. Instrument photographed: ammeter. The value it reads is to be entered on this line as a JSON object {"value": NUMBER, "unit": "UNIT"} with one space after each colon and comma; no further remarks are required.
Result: {"value": 0, "unit": "µA"}
